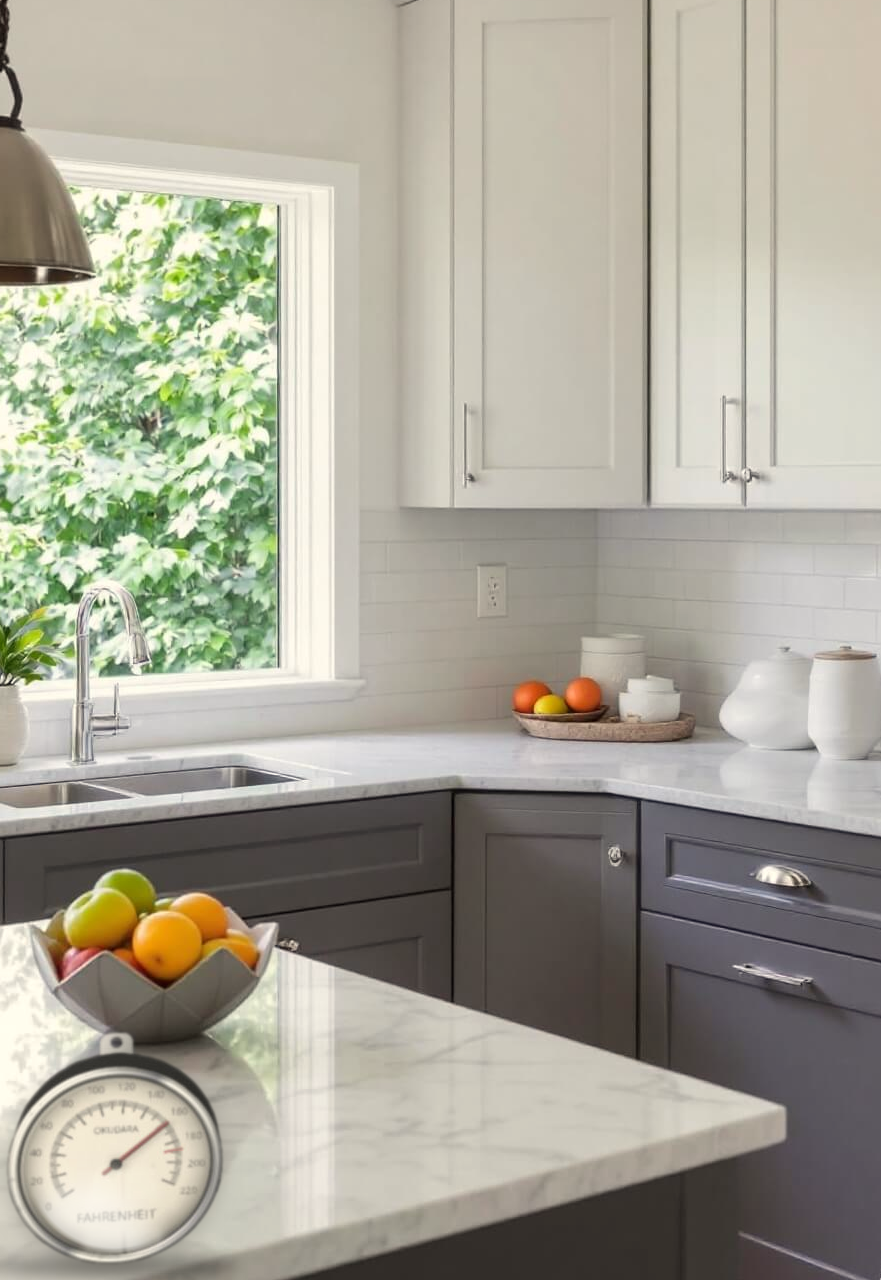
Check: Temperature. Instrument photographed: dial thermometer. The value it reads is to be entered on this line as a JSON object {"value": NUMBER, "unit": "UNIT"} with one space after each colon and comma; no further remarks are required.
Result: {"value": 160, "unit": "°F"}
